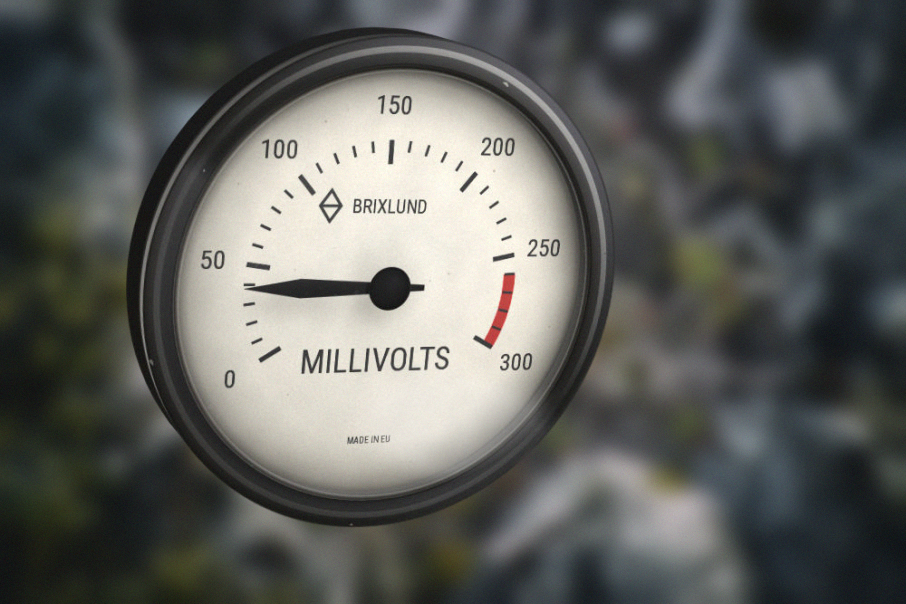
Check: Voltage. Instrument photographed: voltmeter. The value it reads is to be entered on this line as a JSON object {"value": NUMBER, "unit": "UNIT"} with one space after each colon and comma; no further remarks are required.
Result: {"value": 40, "unit": "mV"}
